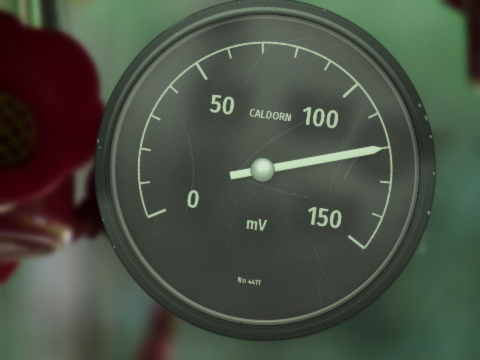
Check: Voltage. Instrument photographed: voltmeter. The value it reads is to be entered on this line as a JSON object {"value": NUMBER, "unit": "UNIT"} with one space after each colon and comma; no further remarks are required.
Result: {"value": 120, "unit": "mV"}
